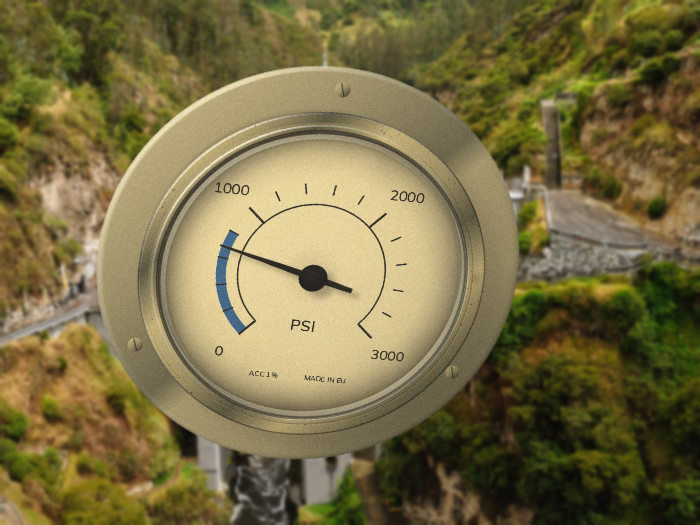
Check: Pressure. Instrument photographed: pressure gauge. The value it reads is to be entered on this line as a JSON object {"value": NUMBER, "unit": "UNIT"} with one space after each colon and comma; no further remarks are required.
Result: {"value": 700, "unit": "psi"}
